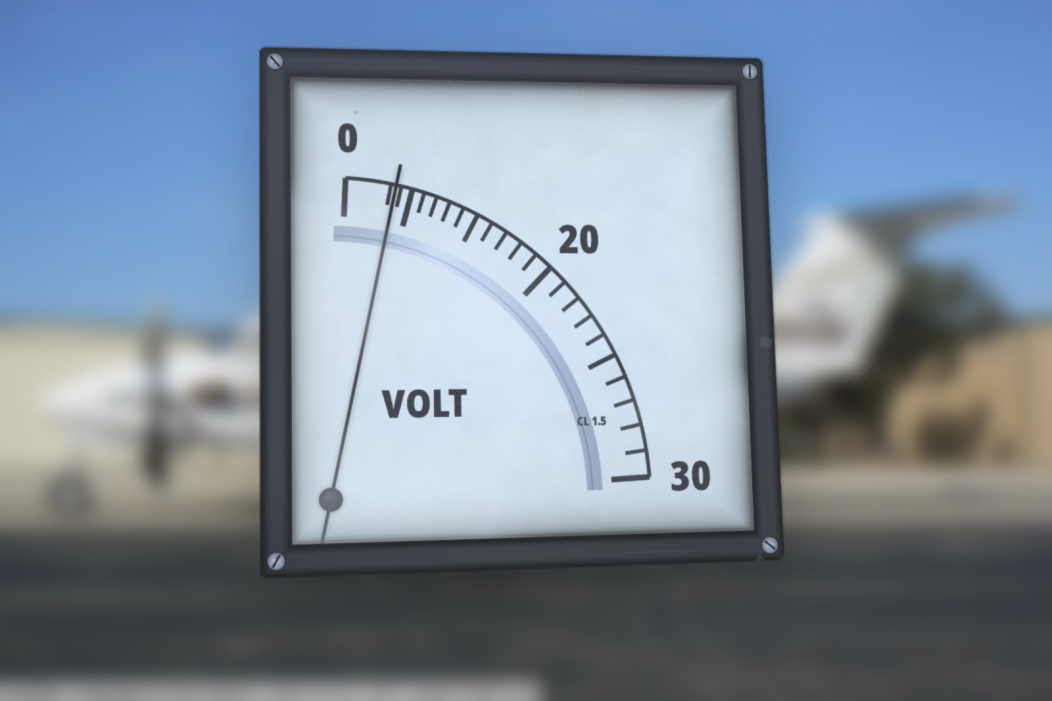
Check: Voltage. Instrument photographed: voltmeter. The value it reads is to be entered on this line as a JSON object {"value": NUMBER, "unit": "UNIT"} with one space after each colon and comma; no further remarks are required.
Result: {"value": 8.5, "unit": "V"}
